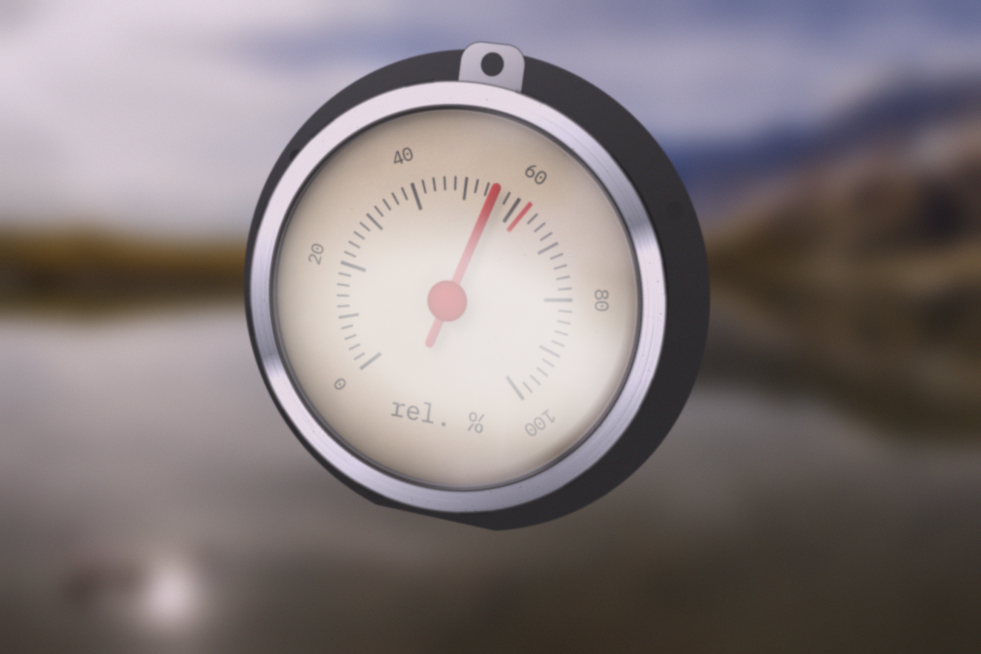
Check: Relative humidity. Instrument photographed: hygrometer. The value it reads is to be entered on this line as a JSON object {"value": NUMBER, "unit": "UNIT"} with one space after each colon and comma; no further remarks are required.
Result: {"value": 56, "unit": "%"}
